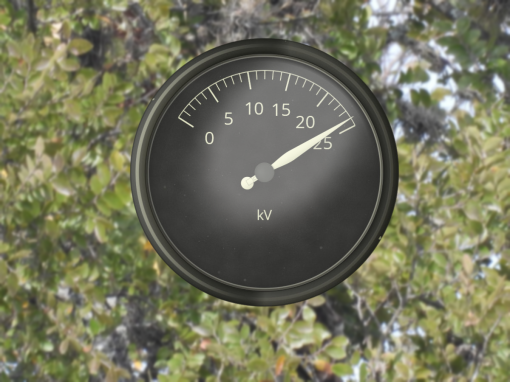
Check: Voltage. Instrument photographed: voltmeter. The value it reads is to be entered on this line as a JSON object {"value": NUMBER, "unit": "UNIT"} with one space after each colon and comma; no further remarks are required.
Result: {"value": 24, "unit": "kV"}
